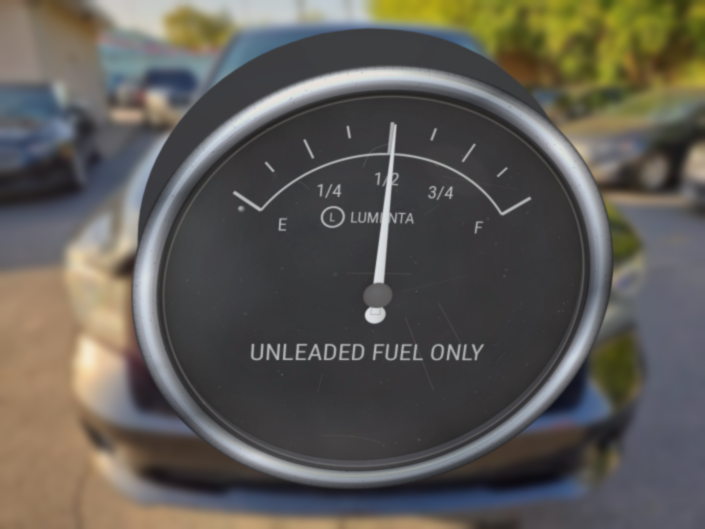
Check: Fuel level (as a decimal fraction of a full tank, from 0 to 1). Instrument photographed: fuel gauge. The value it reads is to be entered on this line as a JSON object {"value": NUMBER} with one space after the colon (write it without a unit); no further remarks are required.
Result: {"value": 0.5}
